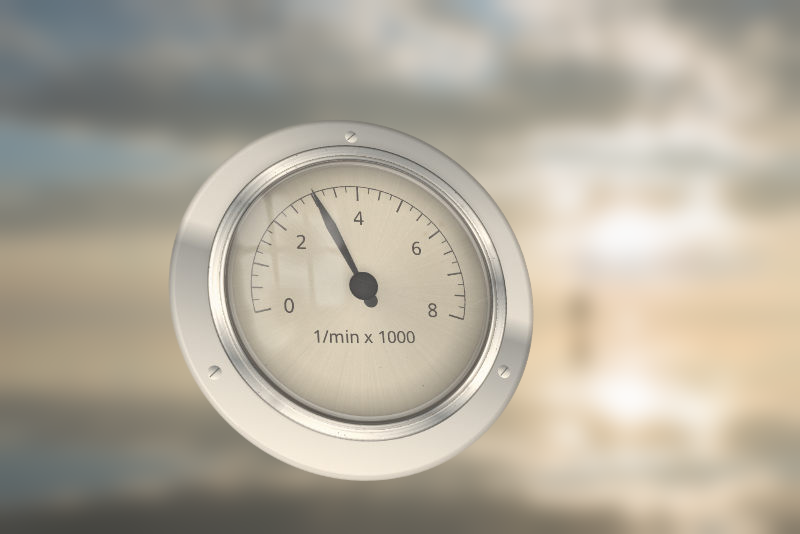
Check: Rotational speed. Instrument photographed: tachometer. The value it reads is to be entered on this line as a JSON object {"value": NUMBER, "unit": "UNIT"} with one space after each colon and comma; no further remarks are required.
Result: {"value": 3000, "unit": "rpm"}
